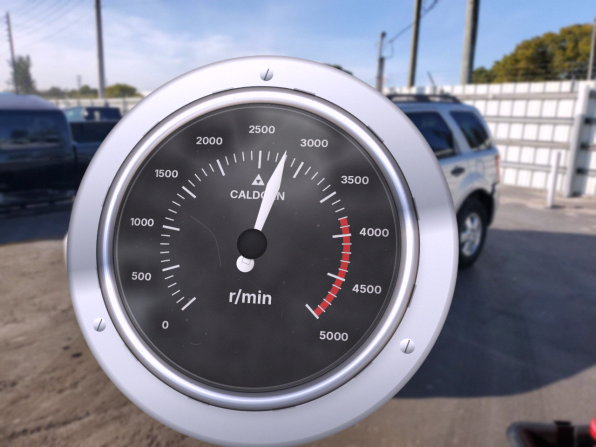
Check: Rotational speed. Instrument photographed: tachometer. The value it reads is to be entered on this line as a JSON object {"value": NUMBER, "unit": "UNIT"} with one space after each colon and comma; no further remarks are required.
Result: {"value": 2800, "unit": "rpm"}
